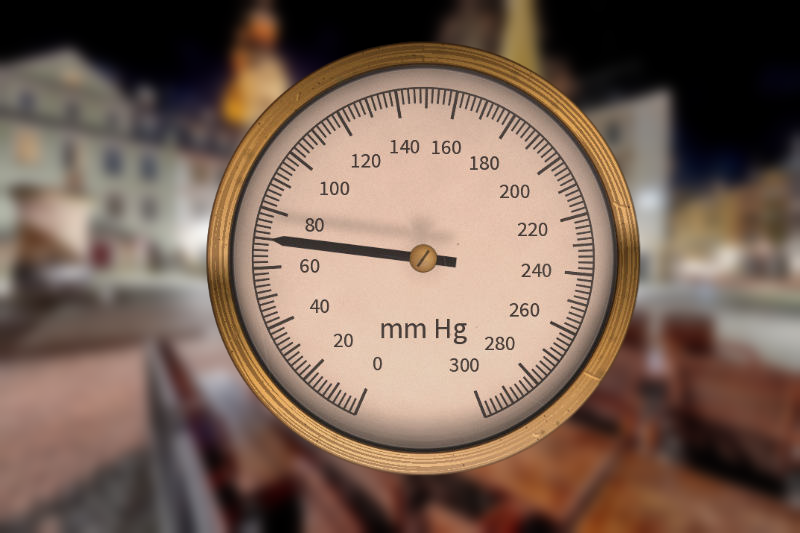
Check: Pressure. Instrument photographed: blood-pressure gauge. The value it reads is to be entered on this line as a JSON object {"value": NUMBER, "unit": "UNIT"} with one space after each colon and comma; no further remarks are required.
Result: {"value": 70, "unit": "mmHg"}
